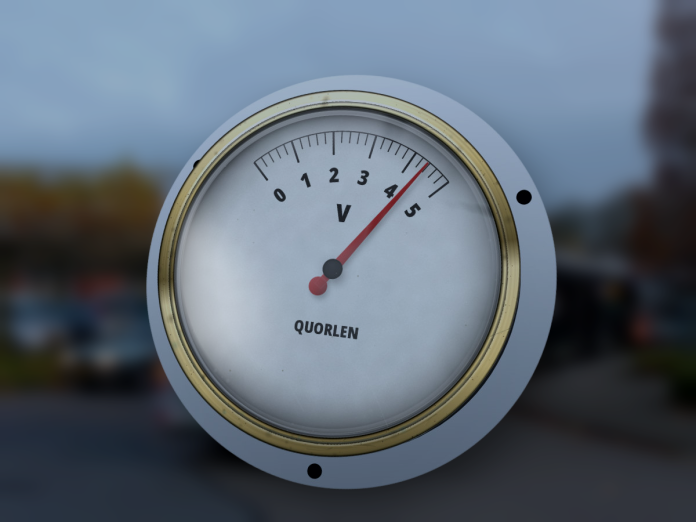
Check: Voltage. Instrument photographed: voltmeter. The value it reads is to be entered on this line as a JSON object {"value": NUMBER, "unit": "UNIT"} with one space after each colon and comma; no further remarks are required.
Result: {"value": 4.4, "unit": "V"}
